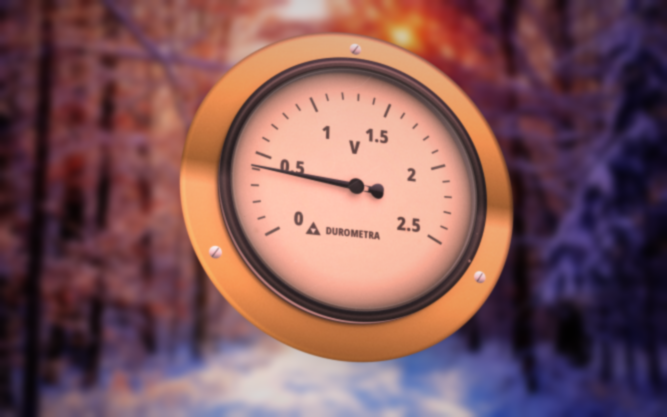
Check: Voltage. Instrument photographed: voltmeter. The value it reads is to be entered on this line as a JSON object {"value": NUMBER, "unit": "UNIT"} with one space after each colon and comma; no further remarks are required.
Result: {"value": 0.4, "unit": "V"}
